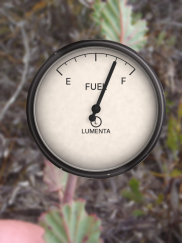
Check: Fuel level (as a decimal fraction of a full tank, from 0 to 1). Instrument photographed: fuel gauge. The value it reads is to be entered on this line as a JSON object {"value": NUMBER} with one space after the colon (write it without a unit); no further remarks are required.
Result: {"value": 0.75}
